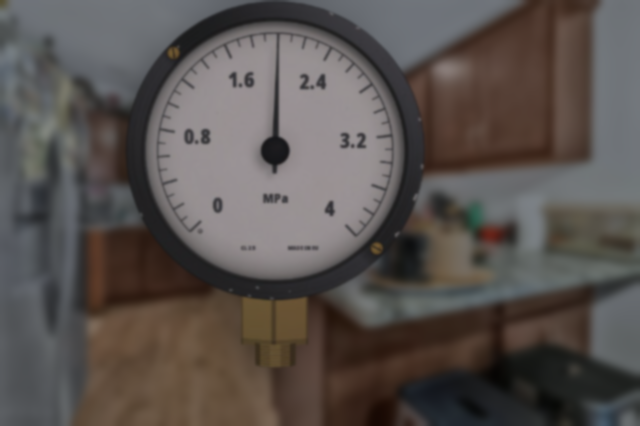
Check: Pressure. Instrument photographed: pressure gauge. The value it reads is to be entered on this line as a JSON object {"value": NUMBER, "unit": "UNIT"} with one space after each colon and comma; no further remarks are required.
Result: {"value": 2, "unit": "MPa"}
